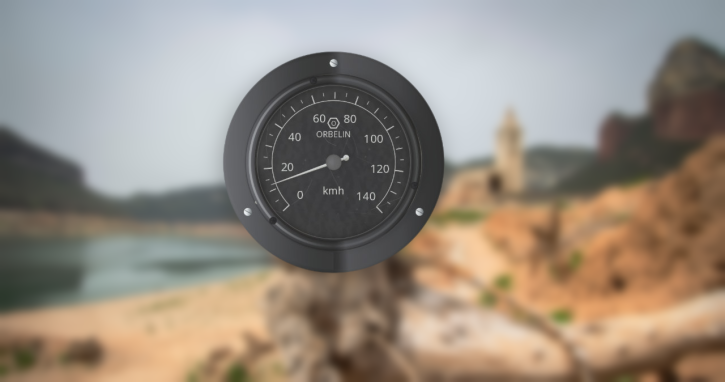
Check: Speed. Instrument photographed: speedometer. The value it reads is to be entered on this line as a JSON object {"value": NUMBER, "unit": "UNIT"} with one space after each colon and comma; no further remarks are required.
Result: {"value": 12.5, "unit": "km/h"}
